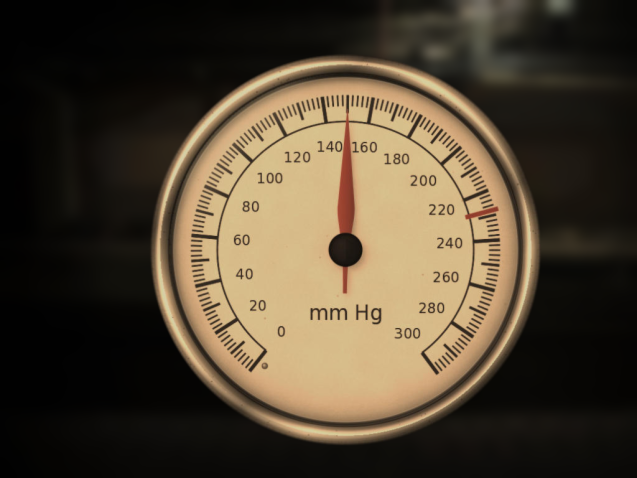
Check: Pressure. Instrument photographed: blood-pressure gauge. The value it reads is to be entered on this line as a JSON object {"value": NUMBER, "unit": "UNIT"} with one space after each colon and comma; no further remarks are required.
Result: {"value": 150, "unit": "mmHg"}
